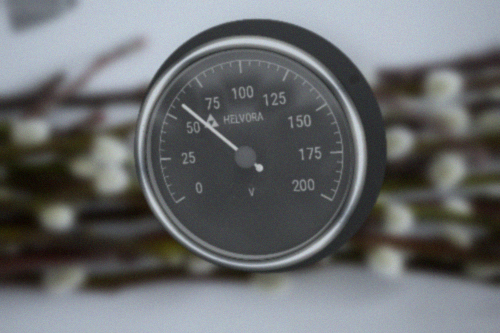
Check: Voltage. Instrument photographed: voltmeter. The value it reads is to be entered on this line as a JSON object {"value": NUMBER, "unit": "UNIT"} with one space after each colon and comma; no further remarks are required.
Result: {"value": 60, "unit": "V"}
